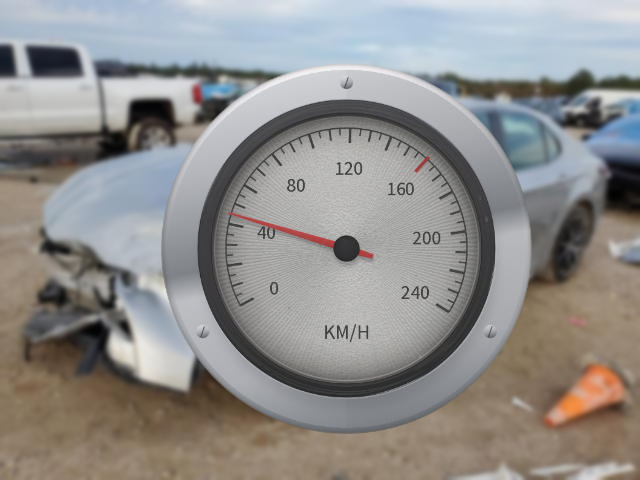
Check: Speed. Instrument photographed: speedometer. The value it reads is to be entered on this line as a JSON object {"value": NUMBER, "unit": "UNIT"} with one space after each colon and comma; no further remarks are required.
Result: {"value": 45, "unit": "km/h"}
